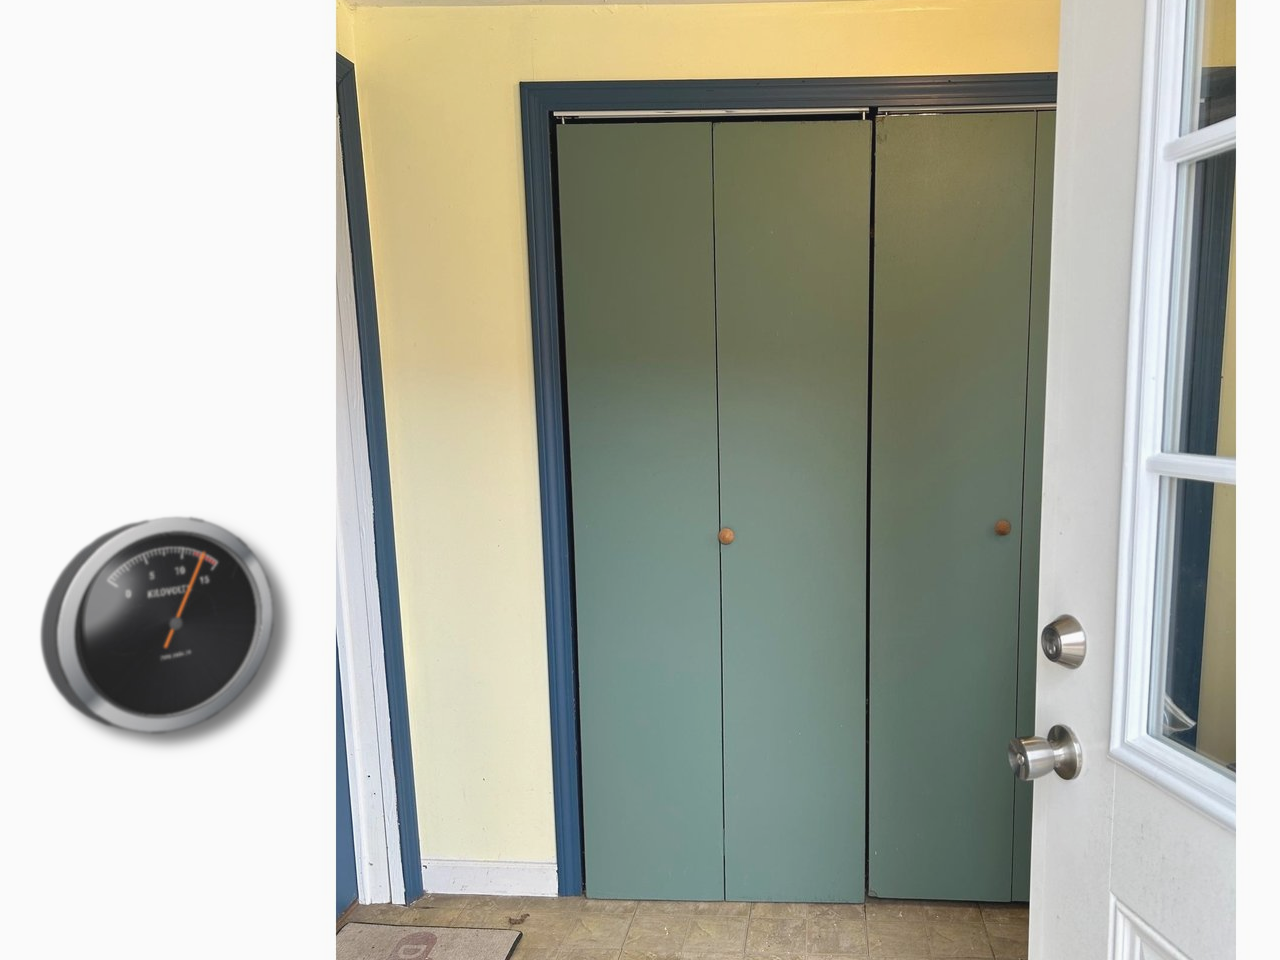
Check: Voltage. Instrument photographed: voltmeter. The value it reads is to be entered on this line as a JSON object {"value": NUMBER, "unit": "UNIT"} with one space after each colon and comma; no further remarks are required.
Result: {"value": 12.5, "unit": "kV"}
